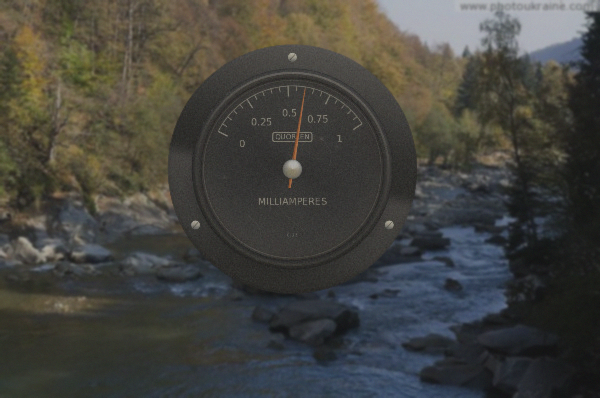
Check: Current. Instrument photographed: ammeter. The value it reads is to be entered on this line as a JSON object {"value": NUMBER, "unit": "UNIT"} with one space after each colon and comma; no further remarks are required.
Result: {"value": 0.6, "unit": "mA"}
